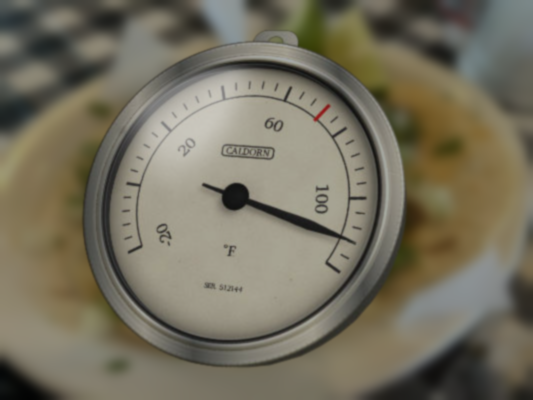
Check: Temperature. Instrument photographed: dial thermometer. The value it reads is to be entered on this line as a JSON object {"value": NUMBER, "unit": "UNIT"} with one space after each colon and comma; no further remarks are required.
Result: {"value": 112, "unit": "°F"}
